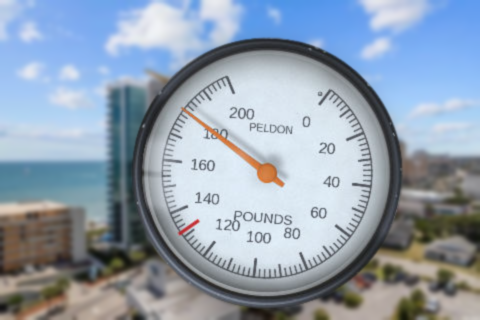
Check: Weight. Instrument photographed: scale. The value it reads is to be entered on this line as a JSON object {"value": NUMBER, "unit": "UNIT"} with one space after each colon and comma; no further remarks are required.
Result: {"value": 180, "unit": "lb"}
